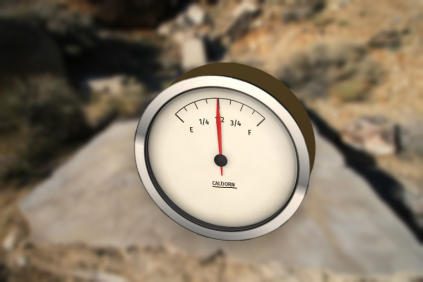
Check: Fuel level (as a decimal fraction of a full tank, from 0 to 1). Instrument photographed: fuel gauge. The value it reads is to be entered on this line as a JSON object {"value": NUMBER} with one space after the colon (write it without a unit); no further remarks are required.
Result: {"value": 0.5}
